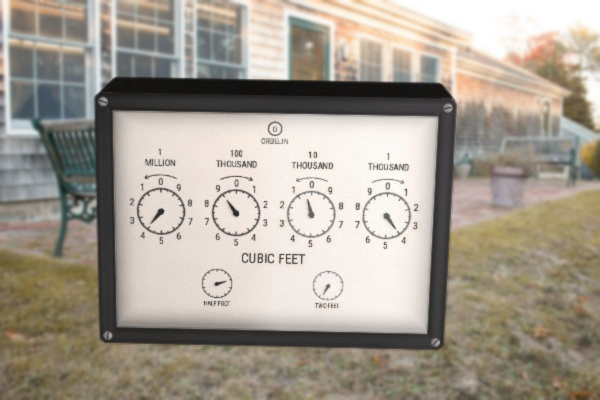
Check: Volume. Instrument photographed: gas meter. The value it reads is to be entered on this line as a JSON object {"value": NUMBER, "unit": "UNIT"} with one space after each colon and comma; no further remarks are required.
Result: {"value": 390400, "unit": "ft³"}
